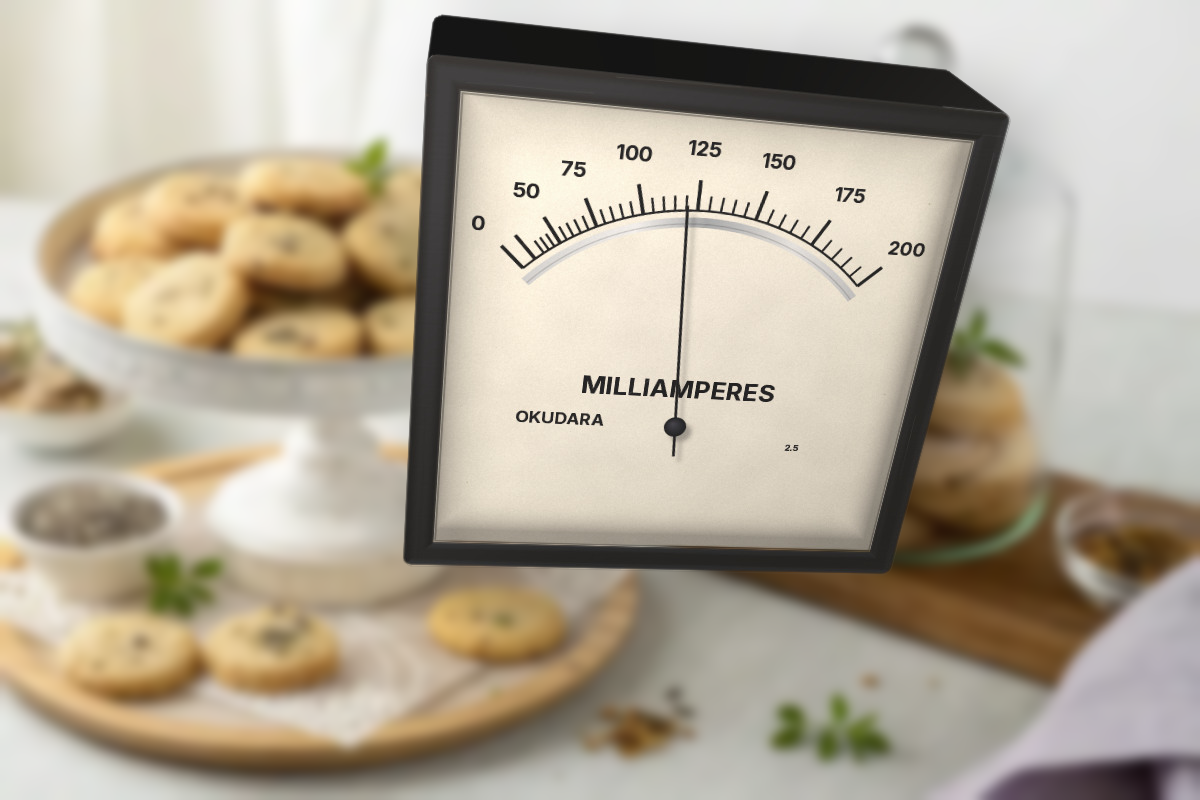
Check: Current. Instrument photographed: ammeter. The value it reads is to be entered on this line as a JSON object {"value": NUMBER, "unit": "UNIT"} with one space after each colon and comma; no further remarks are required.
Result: {"value": 120, "unit": "mA"}
